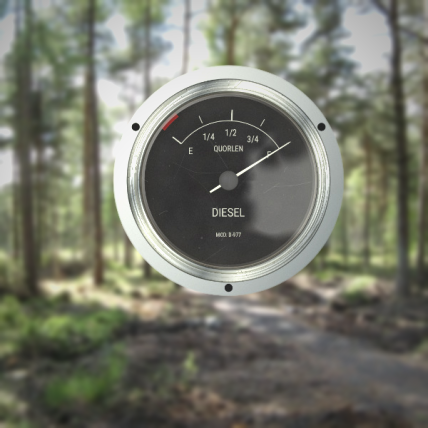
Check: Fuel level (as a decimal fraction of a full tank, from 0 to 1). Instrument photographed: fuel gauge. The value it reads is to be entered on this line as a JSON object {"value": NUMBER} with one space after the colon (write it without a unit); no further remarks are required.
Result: {"value": 1}
